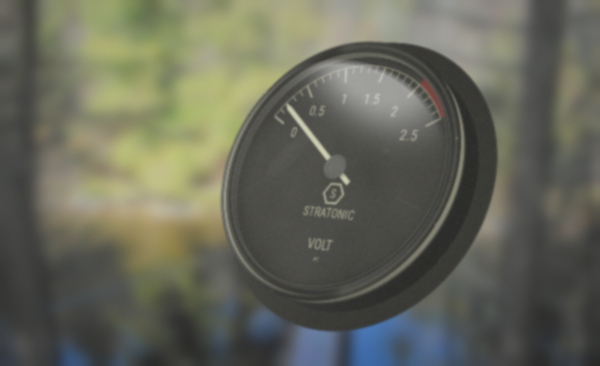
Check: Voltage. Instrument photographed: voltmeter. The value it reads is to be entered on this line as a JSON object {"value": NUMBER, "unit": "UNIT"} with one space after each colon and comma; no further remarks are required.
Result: {"value": 0.2, "unit": "V"}
